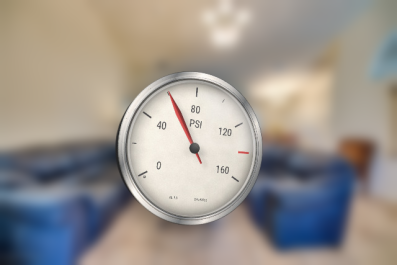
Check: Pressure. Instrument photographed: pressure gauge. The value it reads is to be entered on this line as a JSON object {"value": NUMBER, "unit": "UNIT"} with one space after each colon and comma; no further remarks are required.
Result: {"value": 60, "unit": "psi"}
